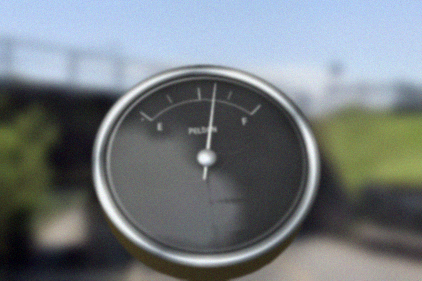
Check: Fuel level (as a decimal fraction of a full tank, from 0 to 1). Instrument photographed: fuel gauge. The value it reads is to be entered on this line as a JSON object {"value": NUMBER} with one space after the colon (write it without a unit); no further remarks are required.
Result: {"value": 0.625}
